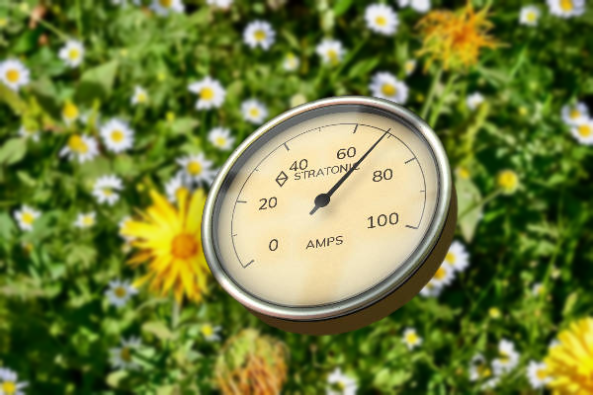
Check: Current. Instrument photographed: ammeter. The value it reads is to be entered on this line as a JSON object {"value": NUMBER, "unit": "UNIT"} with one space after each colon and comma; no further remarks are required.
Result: {"value": 70, "unit": "A"}
